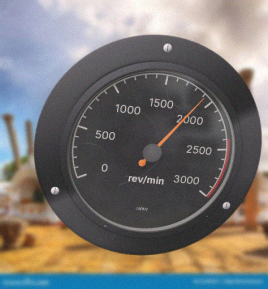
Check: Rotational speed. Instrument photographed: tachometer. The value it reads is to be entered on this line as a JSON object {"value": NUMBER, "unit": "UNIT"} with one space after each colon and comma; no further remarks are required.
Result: {"value": 1900, "unit": "rpm"}
